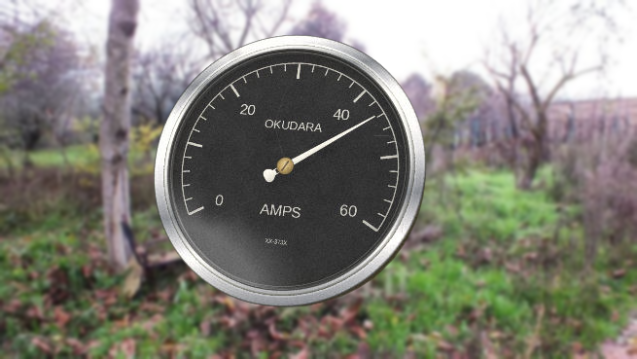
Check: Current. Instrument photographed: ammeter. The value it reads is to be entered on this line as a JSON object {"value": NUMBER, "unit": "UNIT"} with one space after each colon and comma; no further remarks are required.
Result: {"value": 44, "unit": "A"}
